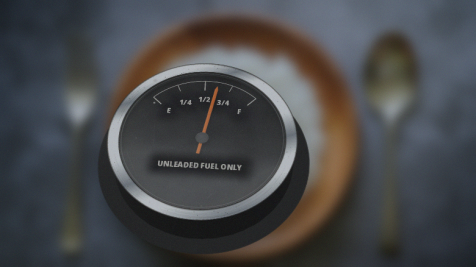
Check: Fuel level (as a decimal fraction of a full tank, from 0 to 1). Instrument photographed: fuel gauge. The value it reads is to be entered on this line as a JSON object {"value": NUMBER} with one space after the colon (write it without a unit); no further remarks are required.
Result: {"value": 0.625}
